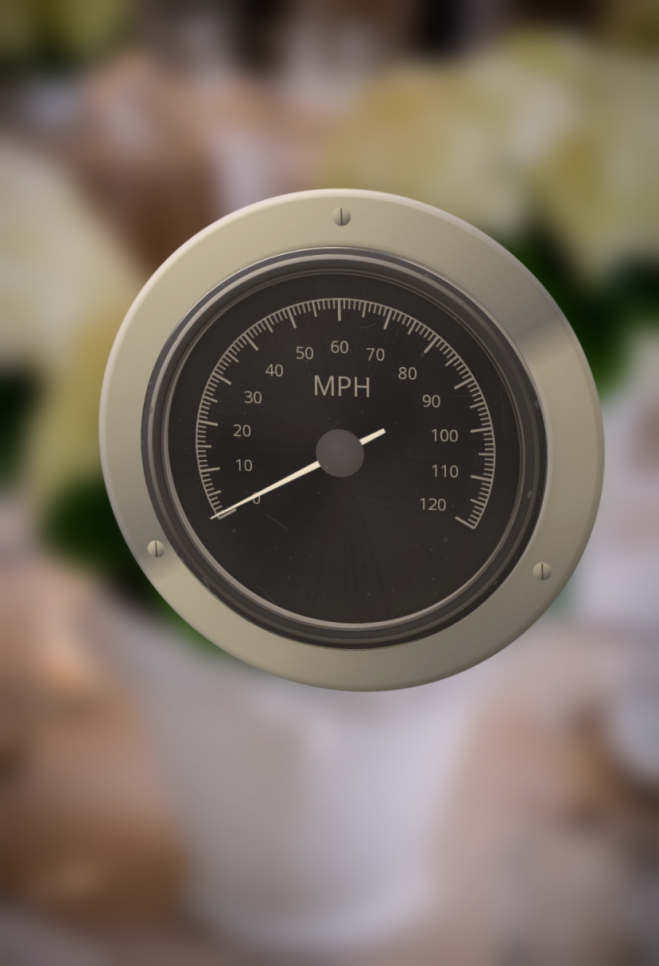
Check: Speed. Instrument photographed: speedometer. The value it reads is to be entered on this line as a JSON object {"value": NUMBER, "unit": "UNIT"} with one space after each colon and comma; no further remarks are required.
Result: {"value": 1, "unit": "mph"}
